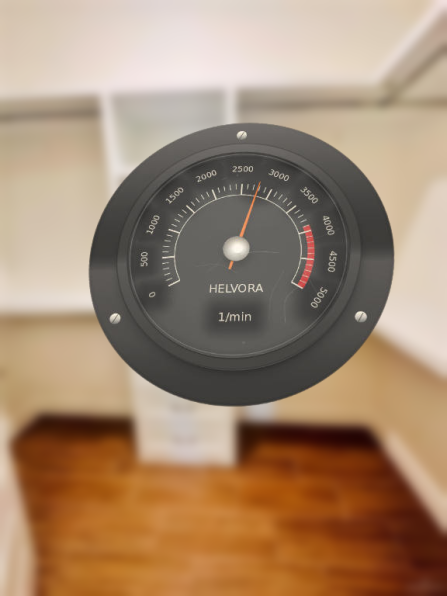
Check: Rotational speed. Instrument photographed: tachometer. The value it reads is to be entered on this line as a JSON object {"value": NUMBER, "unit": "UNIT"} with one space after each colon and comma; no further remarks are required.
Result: {"value": 2800, "unit": "rpm"}
